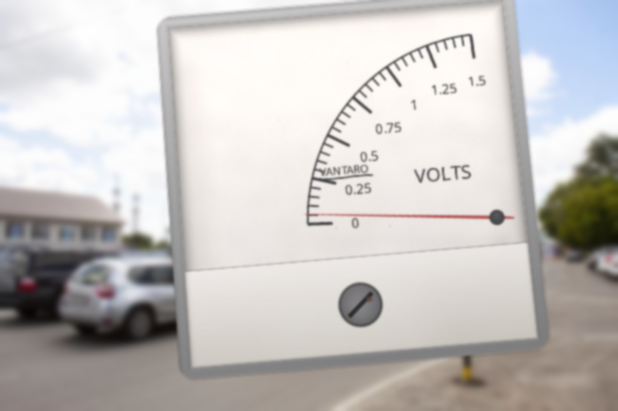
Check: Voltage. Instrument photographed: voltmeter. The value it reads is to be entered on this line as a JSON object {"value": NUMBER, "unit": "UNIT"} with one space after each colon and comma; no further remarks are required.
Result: {"value": 0.05, "unit": "V"}
